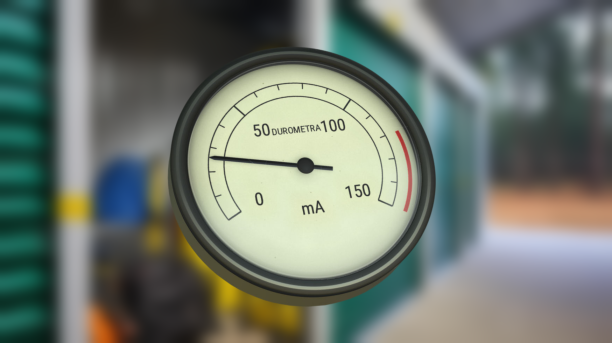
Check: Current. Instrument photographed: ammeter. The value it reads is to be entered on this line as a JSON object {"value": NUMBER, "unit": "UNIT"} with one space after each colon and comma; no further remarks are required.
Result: {"value": 25, "unit": "mA"}
